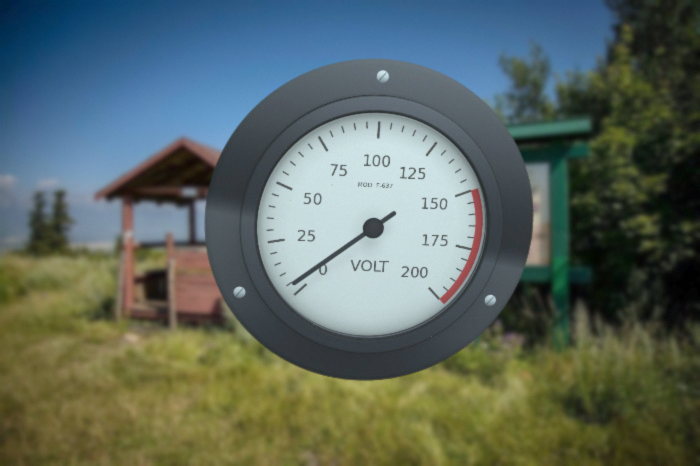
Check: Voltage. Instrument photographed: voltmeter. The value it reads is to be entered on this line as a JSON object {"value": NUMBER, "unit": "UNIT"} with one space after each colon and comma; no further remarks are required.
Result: {"value": 5, "unit": "V"}
